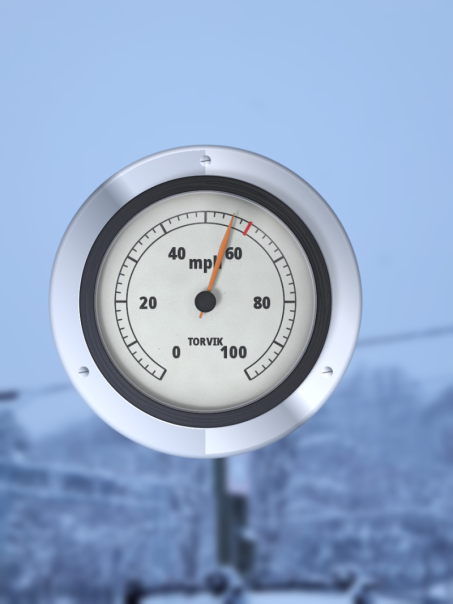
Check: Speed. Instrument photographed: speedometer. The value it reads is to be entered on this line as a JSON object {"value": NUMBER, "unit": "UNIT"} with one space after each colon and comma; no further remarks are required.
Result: {"value": 56, "unit": "mph"}
